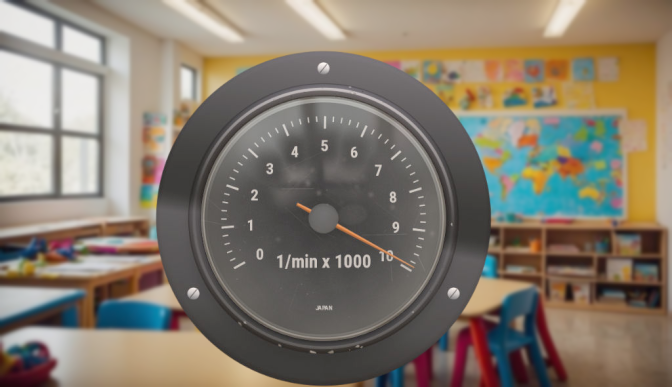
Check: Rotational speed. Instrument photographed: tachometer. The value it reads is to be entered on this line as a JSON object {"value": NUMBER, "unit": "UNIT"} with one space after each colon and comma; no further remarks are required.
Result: {"value": 9900, "unit": "rpm"}
